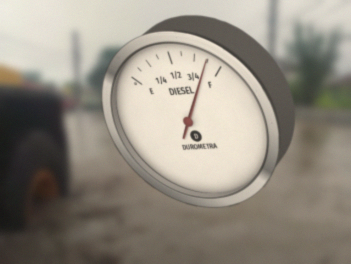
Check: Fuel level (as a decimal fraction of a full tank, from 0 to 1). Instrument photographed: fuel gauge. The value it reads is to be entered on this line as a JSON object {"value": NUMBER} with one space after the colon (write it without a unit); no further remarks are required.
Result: {"value": 0.875}
